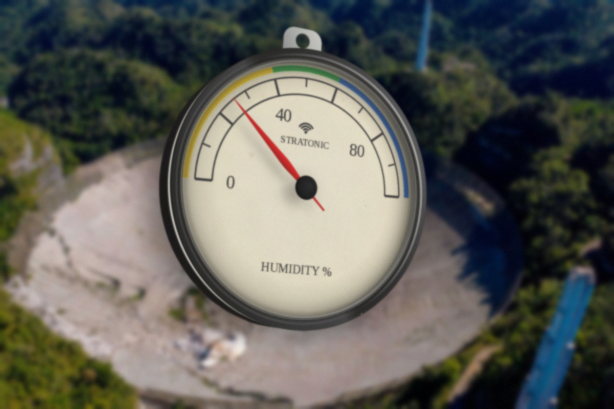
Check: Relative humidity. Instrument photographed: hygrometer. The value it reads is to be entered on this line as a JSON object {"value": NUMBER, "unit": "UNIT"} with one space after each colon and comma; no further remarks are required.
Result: {"value": 25, "unit": "%"}
